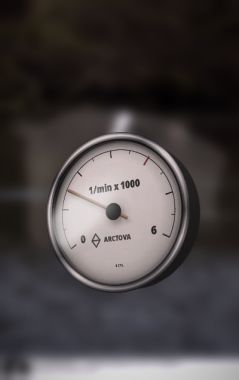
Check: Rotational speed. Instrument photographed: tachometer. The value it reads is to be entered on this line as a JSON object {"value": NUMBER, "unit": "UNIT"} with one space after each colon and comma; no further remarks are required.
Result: {"value": 1500, "unit": "rpm"}
